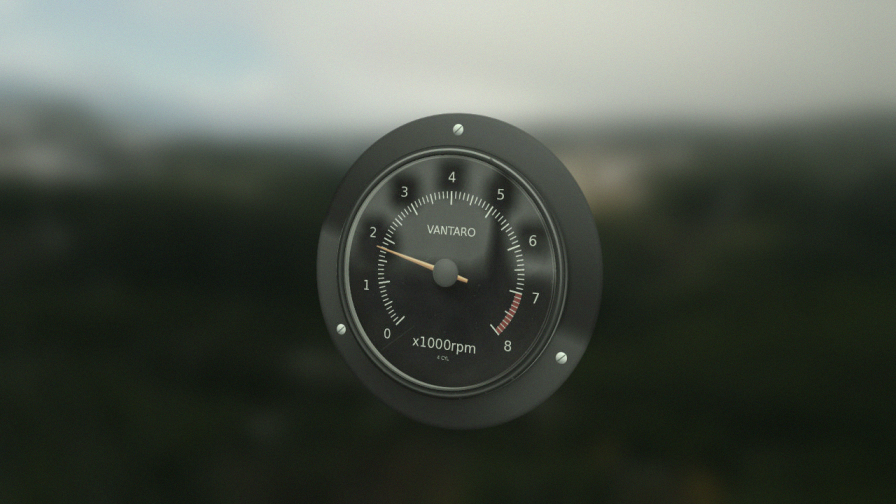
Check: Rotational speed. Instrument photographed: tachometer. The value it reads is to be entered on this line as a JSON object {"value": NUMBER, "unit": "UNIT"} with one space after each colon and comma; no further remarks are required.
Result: {"value": 1800, "unit": "rpm"}
